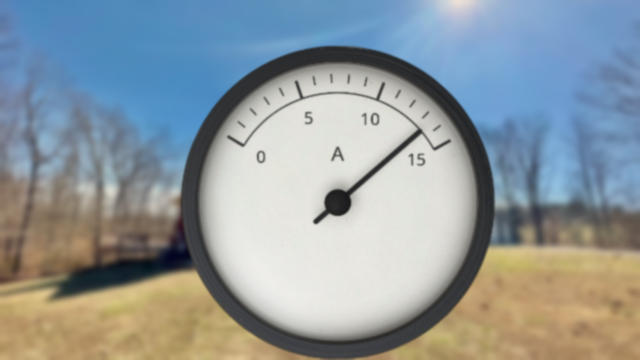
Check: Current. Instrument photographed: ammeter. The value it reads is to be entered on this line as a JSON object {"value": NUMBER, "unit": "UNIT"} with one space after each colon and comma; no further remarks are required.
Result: {"value": 13.5, "unit": "A"}
